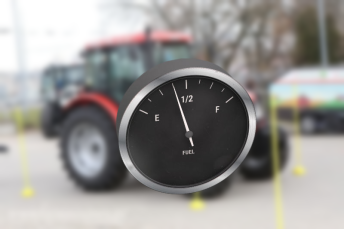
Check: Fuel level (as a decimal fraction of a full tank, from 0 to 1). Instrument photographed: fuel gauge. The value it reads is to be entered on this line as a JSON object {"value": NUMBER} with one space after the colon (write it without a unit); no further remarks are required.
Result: {"value": 0.375}
